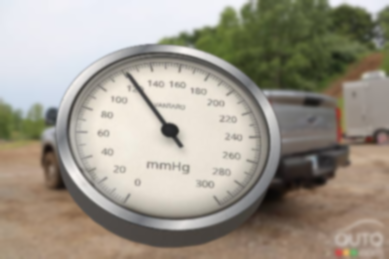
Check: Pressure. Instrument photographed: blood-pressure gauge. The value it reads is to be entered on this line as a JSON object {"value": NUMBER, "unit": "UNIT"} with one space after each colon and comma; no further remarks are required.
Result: {"value": 120, "unit": "mmHg"}
